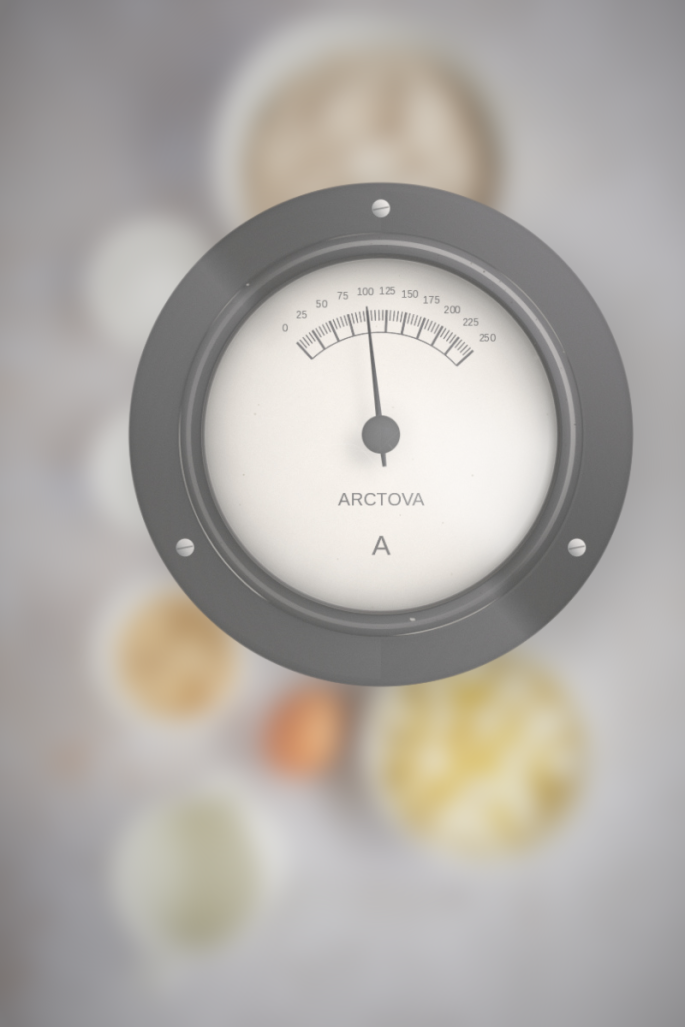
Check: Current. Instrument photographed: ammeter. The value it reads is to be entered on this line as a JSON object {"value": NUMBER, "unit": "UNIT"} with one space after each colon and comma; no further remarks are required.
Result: {"value": 100, "unit": "A"}
